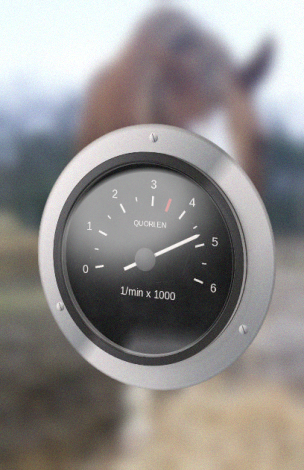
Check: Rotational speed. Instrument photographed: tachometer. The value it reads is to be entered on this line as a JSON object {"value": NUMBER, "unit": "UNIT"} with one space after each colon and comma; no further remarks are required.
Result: {"value": 4750, "unit": "rpm"}
